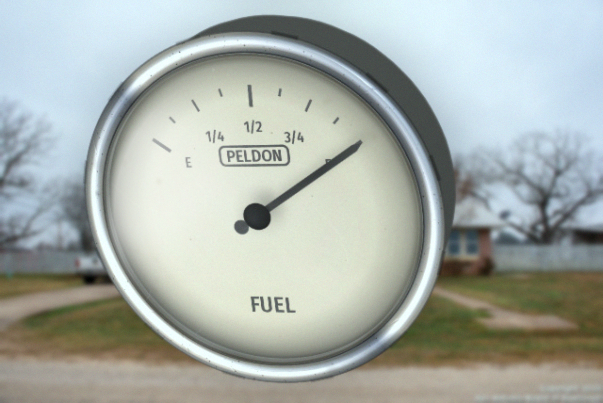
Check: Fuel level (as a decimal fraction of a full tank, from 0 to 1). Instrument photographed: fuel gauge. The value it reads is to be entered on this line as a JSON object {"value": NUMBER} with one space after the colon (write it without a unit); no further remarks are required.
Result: {"value": 1}
